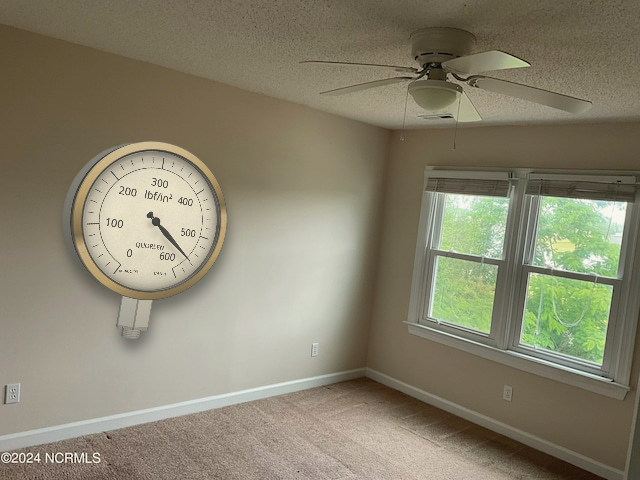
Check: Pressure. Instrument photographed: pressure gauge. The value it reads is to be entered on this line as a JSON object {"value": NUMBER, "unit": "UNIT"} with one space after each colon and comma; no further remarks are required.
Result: {"value": 560, "unit": "psi"}
